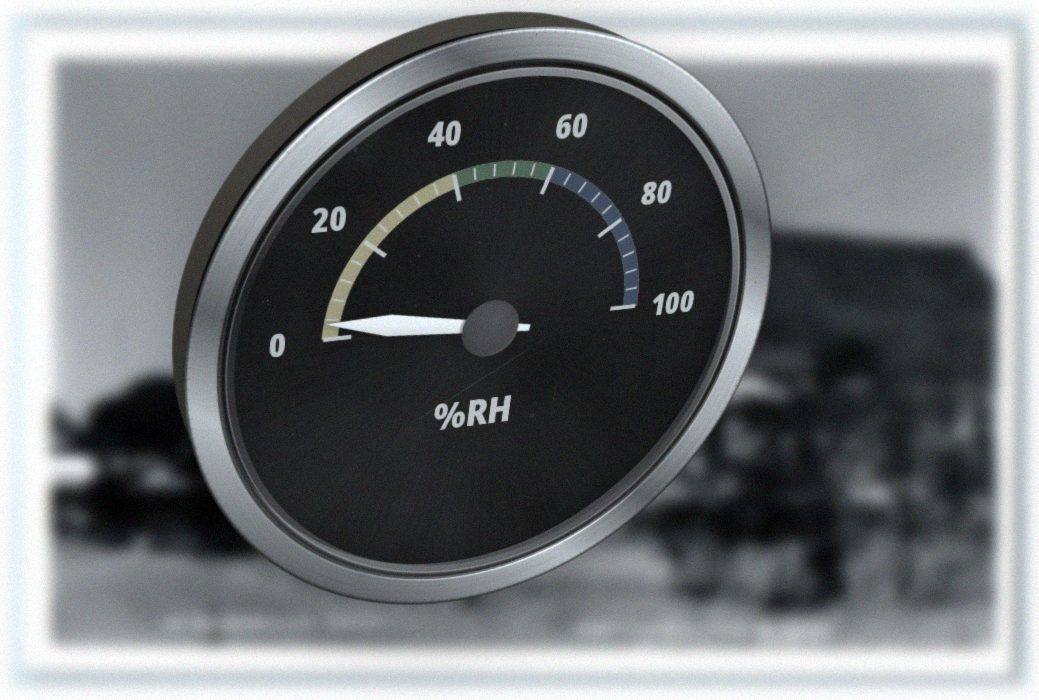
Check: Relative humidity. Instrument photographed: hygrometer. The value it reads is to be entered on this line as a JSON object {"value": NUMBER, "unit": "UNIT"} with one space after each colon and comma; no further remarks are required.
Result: {"value": 4, "unit": "%"}
